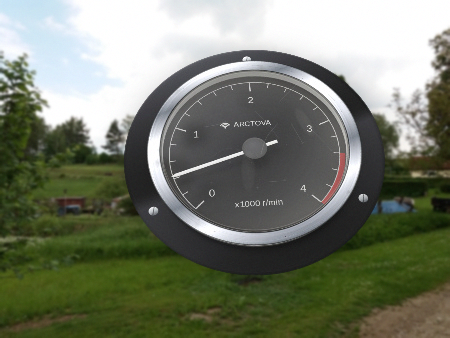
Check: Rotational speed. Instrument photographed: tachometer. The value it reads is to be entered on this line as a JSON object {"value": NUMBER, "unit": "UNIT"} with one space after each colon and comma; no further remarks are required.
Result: {"value": 400, "unit": "rpm"}
